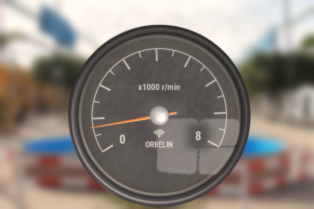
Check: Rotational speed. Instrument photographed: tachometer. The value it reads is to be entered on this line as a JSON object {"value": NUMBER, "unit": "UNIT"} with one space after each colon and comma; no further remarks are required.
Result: {"value": 750, "unit": "rpm"}
